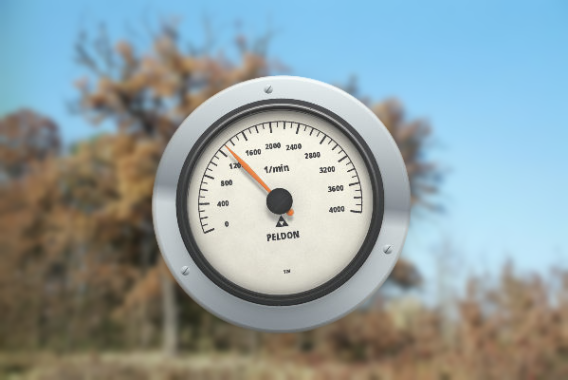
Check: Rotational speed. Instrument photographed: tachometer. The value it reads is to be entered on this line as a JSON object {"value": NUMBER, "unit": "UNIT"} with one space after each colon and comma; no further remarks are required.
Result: {"value": 1300, "unit": "rpm"}
